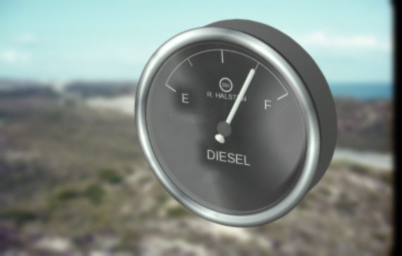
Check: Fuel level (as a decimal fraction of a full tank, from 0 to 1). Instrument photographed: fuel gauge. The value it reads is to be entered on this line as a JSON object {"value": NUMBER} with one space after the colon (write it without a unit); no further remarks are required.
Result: {"value": 0.75}
